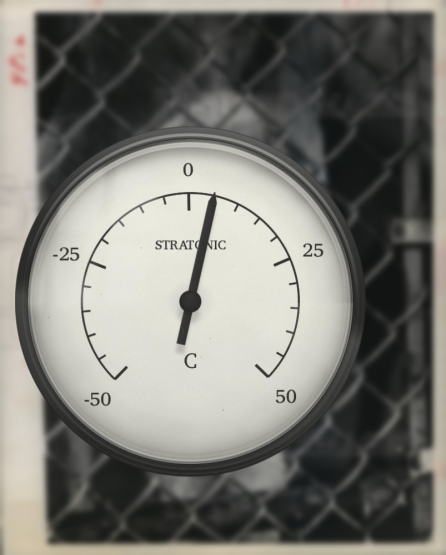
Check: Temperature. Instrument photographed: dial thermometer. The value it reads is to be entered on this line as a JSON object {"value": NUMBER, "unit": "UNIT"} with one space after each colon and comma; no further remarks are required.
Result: {"value": 5, "unit": "°C"}
